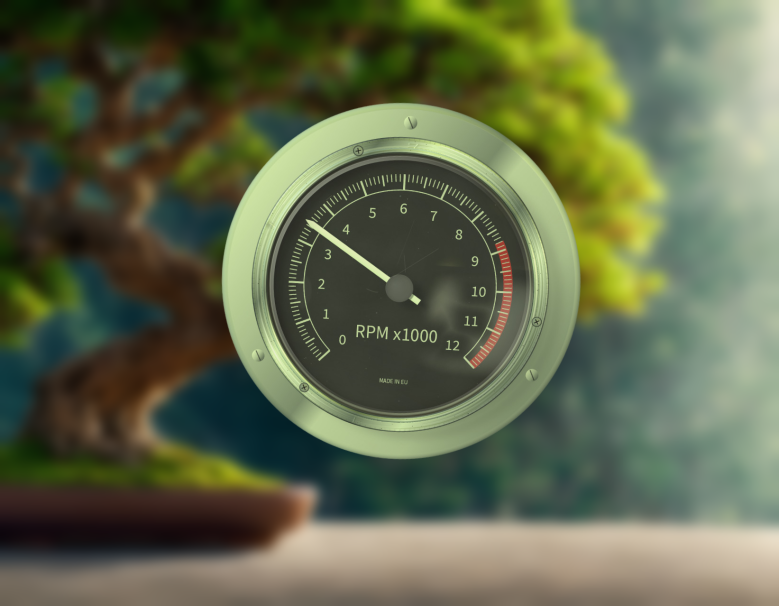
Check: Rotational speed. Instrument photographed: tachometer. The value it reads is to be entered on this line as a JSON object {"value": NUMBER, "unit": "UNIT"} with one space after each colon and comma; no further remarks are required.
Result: {"value": 3500, "unit": "rpm"}
